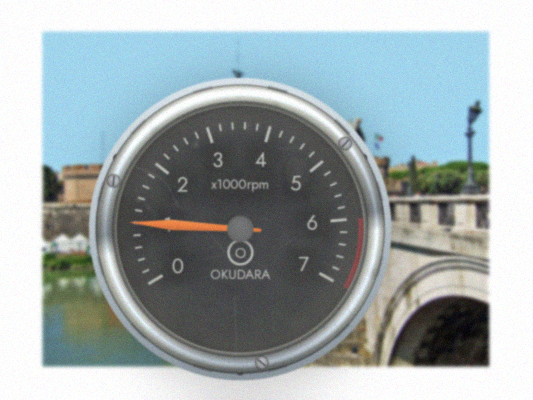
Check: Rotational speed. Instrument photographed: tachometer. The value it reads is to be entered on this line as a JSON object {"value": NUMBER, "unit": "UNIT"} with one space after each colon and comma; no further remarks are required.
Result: {"value": 1000, "unit": "rpm"}
